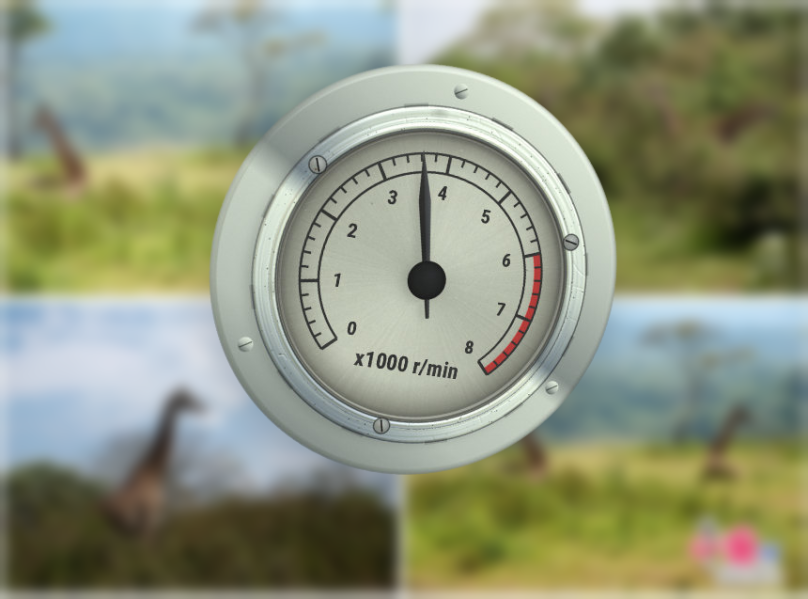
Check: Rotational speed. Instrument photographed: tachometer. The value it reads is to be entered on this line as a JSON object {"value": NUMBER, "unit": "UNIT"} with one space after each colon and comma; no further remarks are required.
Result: {"value": 3600, "unit": "rpm"}
